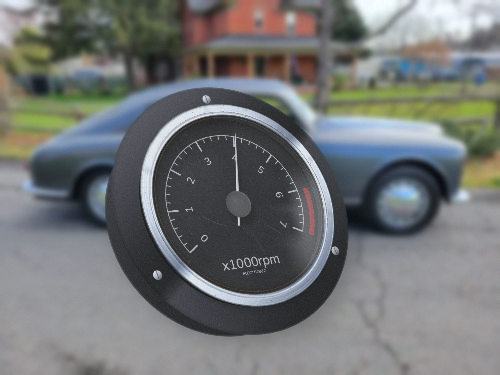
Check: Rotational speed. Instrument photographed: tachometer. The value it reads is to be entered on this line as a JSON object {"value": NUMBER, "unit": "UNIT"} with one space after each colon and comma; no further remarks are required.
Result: {"value": 4000, "unit": "rpm"}
